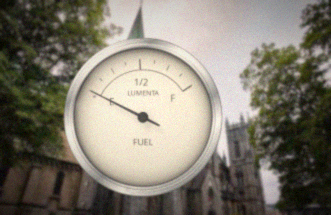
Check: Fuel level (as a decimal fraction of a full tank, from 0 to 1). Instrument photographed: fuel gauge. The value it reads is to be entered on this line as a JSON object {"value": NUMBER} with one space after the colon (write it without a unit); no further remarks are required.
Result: {"value": 0}
